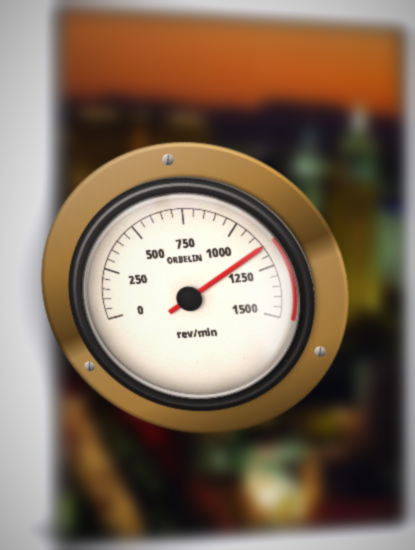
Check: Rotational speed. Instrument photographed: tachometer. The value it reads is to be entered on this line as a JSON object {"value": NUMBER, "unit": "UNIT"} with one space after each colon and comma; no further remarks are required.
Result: {"value": 1150, "unit": "rpm"}
